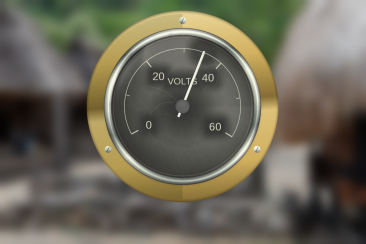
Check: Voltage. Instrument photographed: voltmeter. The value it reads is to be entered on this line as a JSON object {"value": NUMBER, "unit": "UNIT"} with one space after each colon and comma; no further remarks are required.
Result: {"value": 35, "unit": "V"}
